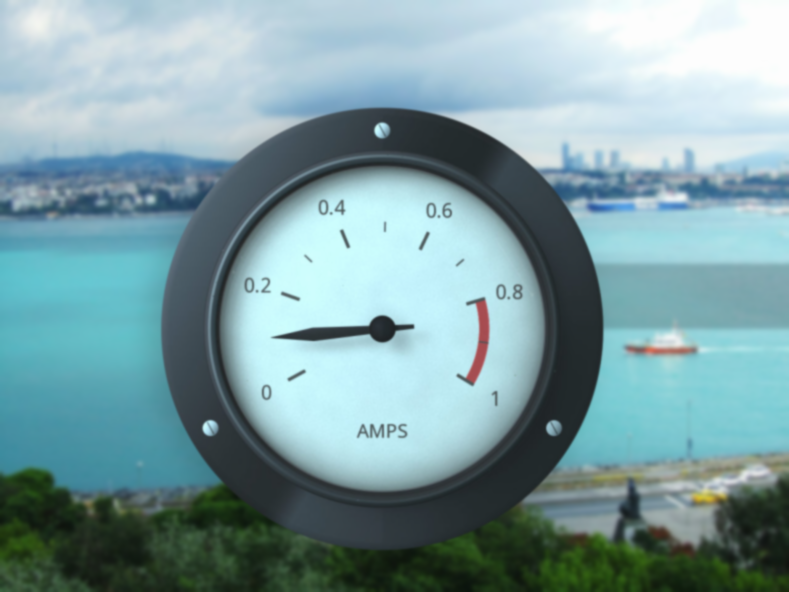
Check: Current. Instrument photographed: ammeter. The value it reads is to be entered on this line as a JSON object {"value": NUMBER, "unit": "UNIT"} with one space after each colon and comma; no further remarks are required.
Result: {"value": 0.1, "unit": "A"}
